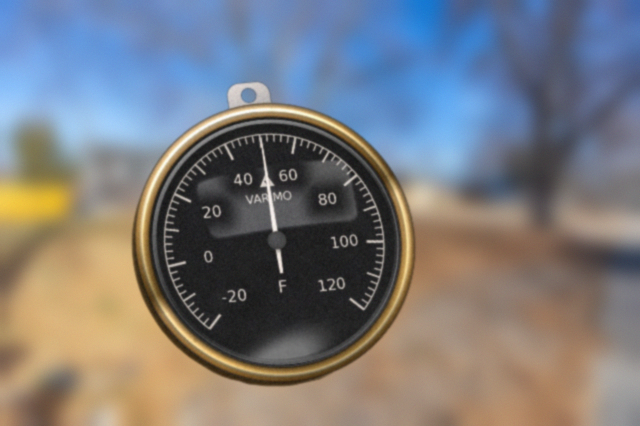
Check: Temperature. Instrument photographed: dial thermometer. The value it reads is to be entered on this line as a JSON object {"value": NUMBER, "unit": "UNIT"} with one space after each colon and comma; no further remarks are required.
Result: {"value": 50, "unit": "°F"}
